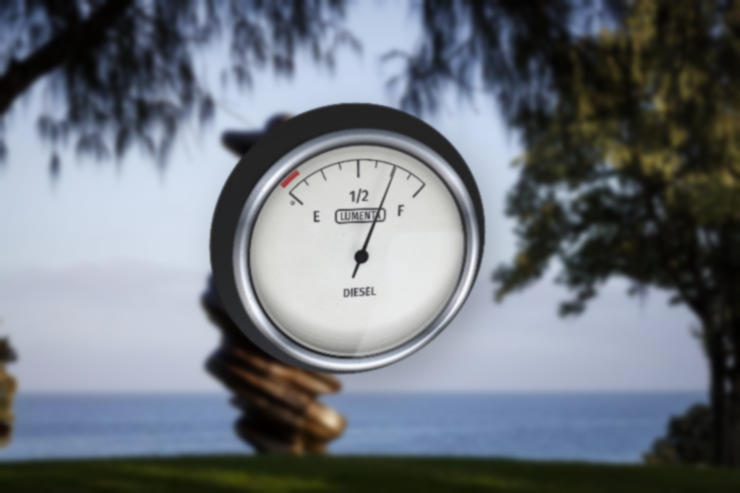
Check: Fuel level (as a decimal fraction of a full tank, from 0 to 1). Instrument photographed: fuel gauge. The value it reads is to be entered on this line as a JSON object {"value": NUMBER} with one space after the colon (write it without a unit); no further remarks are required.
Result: {"value": 0.75}
